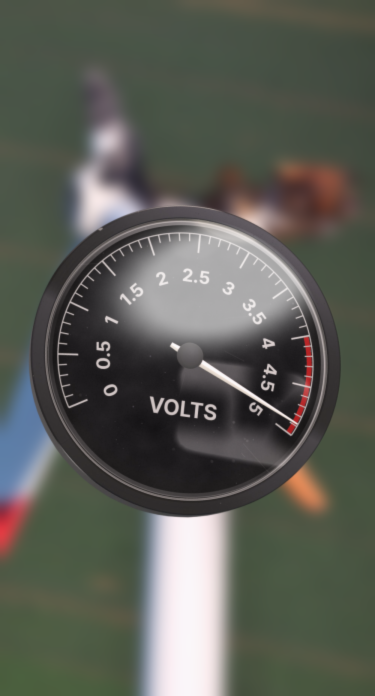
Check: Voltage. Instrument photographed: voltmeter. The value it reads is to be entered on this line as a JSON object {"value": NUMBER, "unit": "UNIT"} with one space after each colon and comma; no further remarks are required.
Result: {"value": 4.9, "unit": "V"}
